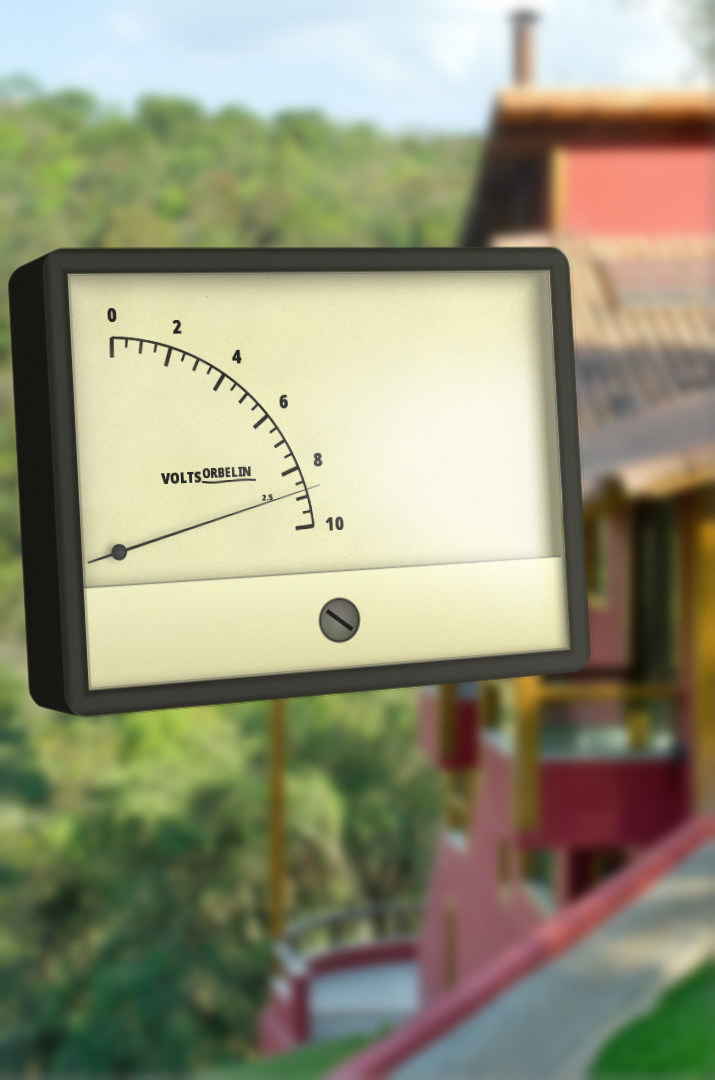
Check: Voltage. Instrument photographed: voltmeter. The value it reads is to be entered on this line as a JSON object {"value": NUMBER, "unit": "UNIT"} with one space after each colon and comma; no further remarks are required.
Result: {"value": 8.75, "unit": "V"}
